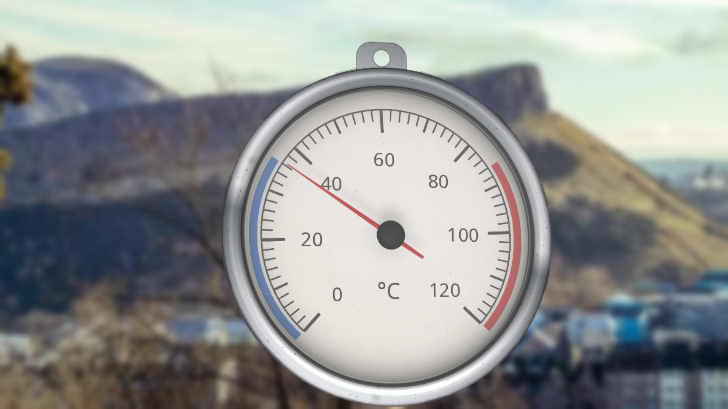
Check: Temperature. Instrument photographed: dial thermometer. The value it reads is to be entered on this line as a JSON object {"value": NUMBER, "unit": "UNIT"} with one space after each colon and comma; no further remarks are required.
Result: {"value": 36, "unit": "°C"}
